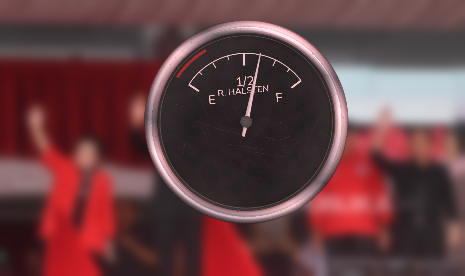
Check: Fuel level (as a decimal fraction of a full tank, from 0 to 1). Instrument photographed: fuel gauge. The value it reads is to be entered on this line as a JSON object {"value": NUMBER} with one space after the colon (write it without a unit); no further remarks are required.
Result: {"value": 0.625}
